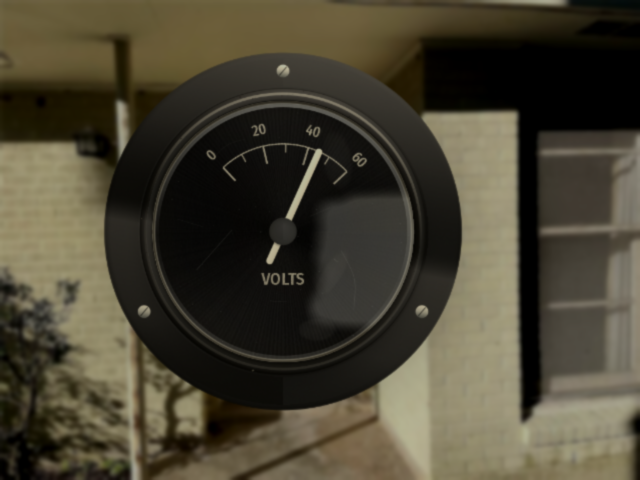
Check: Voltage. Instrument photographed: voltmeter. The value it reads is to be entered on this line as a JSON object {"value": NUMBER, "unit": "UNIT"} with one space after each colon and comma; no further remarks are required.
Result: {"value": 45, "unit": "V"}
